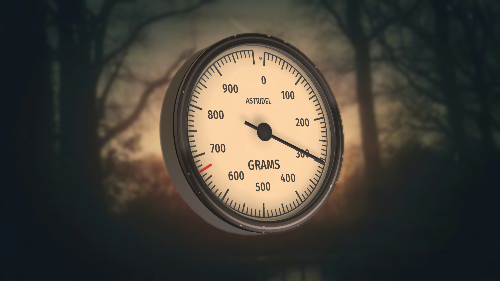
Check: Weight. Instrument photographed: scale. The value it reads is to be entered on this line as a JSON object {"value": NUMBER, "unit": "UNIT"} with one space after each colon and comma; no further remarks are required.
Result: {"value": 300, "unit": "g"}
